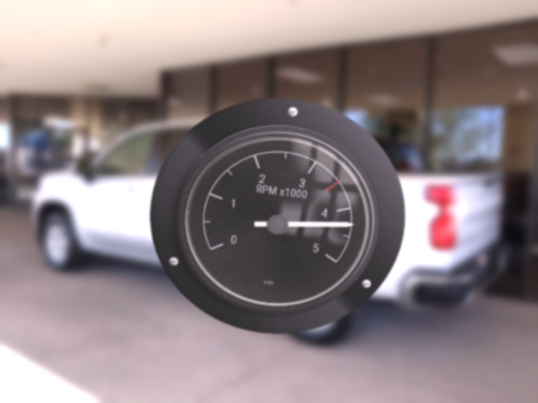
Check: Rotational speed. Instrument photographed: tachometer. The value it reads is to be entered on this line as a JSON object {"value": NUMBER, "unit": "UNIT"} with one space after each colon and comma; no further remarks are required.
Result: {"value": 4250, "unit": "rpm"}
